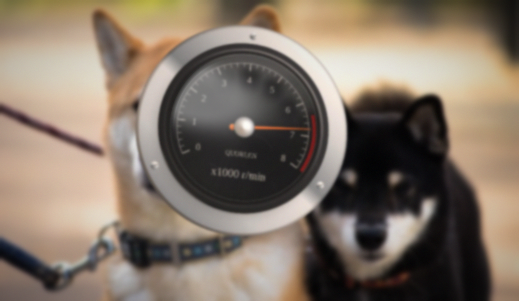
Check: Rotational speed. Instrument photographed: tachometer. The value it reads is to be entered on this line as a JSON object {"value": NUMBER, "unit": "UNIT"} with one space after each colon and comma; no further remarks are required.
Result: {"value": 6800, "unit": "rpm"}
